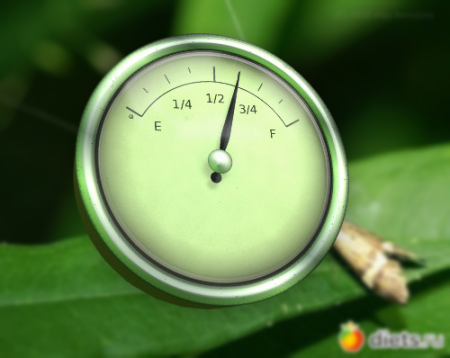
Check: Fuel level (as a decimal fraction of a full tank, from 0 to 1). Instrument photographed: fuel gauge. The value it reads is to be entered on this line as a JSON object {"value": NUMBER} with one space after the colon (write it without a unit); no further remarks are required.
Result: {"value": 0.625}
